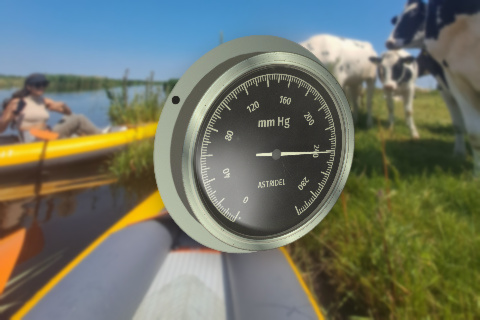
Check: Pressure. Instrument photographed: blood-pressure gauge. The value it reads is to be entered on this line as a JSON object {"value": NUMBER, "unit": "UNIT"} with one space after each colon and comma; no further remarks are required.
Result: {"value": 240, "unit": "mmHg"}
